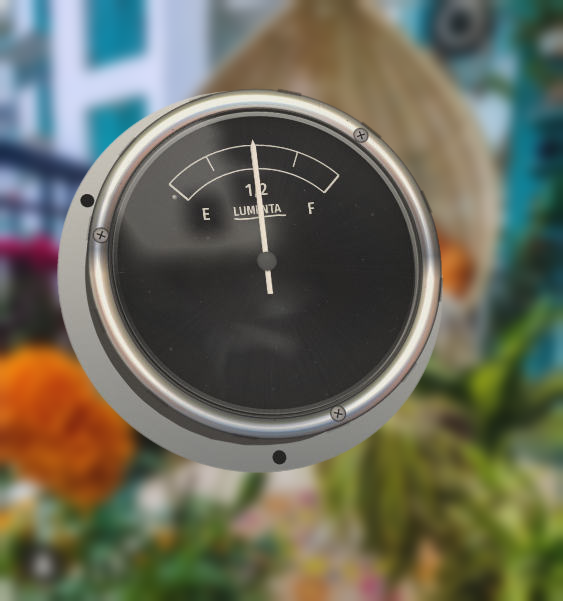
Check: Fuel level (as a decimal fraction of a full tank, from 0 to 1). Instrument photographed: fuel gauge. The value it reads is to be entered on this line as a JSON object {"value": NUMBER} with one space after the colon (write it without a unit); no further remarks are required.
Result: {"value": 0.5}
